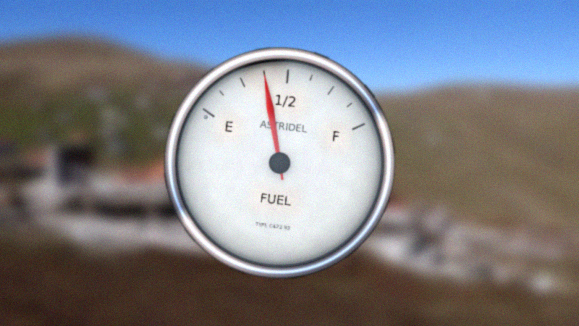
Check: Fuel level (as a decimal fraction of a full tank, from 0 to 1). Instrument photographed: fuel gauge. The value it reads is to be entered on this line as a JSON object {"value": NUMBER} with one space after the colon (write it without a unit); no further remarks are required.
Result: {"value": 0.375}
